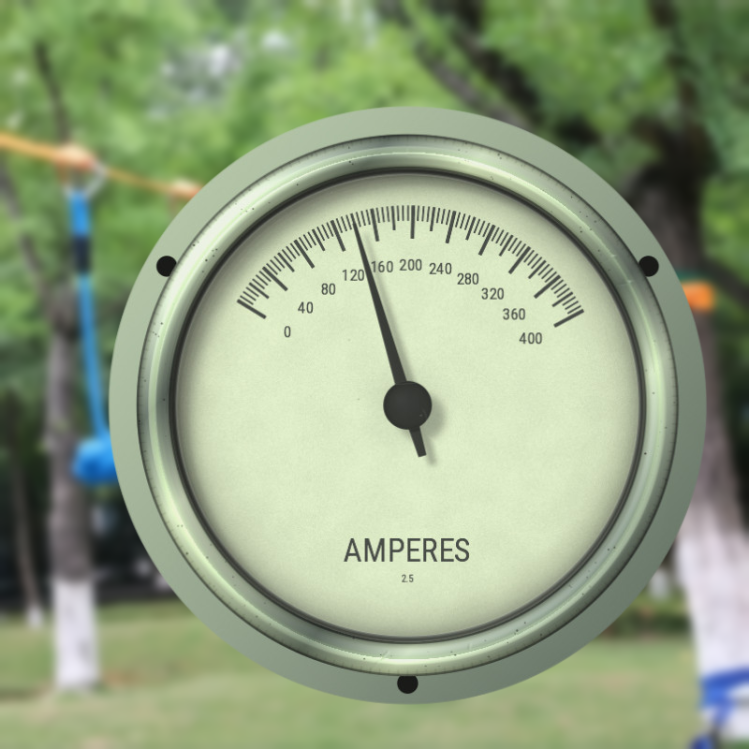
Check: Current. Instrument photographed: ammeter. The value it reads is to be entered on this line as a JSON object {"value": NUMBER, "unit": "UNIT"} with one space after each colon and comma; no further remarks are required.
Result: {"value": 140, "unit": "A"}
